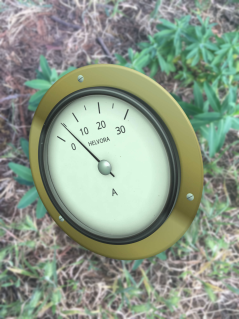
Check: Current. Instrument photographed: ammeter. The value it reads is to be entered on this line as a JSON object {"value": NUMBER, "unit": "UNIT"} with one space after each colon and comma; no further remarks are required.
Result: {"value": 5, "unit": "A"}
